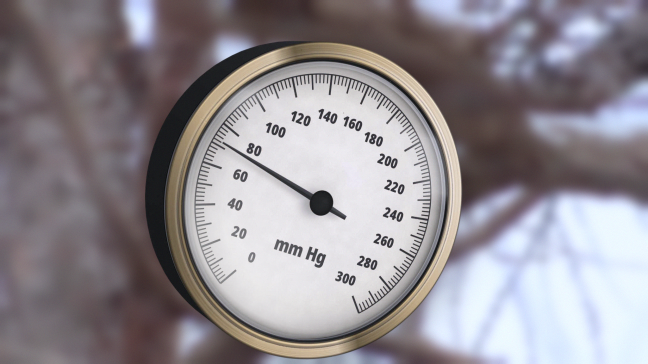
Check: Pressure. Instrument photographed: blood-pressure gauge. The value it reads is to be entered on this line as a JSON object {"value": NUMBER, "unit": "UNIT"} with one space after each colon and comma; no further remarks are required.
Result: {"value": 72, "unit": "mmHg"}
